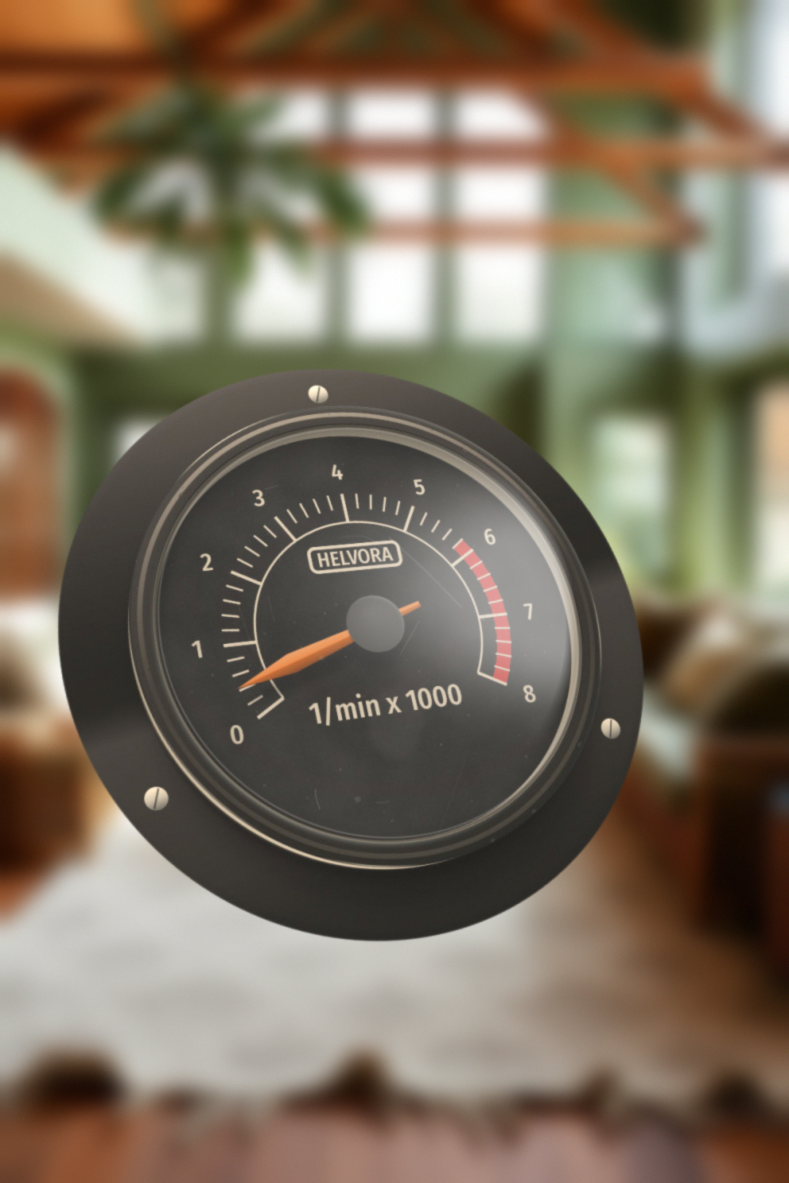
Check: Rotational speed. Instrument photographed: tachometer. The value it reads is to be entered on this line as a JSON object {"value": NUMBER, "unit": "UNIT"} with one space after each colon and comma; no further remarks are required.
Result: {"value": 400, "unit": "rpm"}
